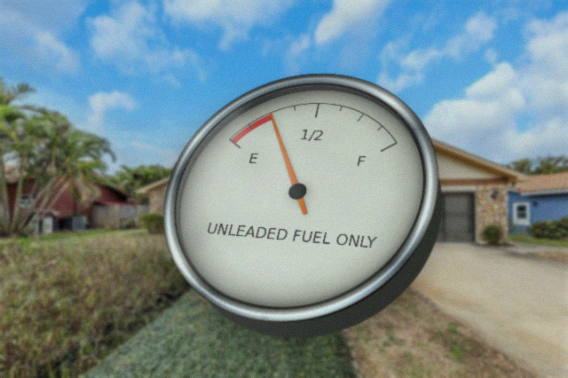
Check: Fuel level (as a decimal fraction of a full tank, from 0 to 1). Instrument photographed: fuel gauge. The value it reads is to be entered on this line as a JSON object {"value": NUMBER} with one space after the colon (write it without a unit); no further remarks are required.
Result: {"value": 0.25}
